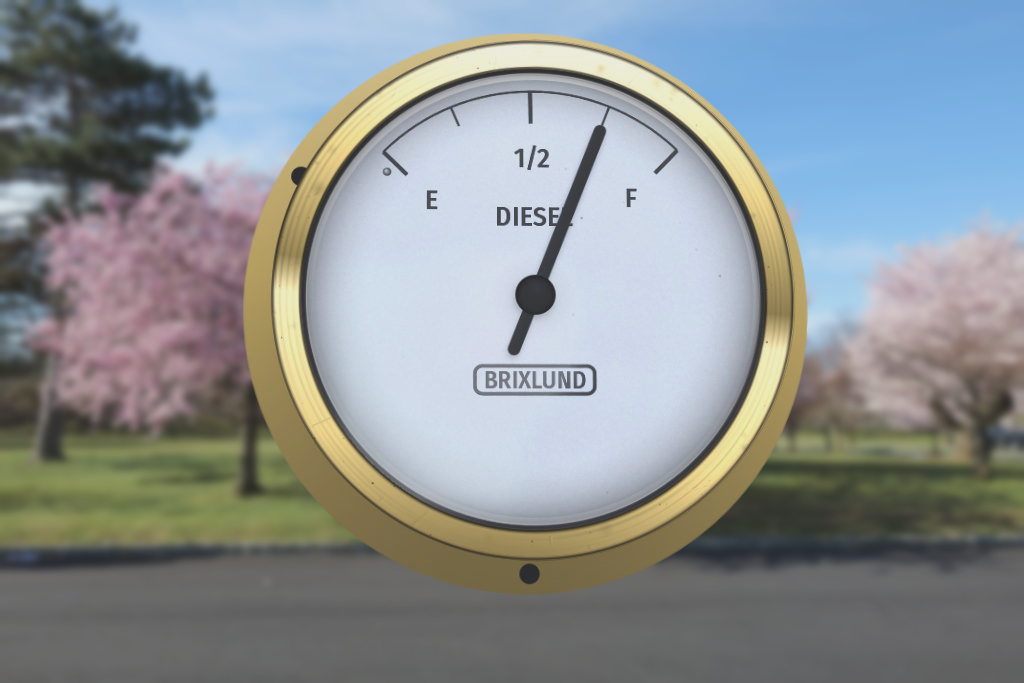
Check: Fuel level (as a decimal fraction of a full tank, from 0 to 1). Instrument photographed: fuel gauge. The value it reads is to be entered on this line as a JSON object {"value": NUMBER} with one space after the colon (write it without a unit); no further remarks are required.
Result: {"value": 0.75}
